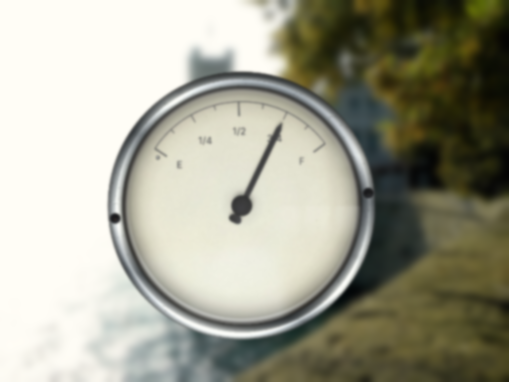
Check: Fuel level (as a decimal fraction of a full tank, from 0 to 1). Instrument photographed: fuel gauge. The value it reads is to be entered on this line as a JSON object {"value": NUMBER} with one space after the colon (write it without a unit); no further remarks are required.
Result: {"value": 0.75}
